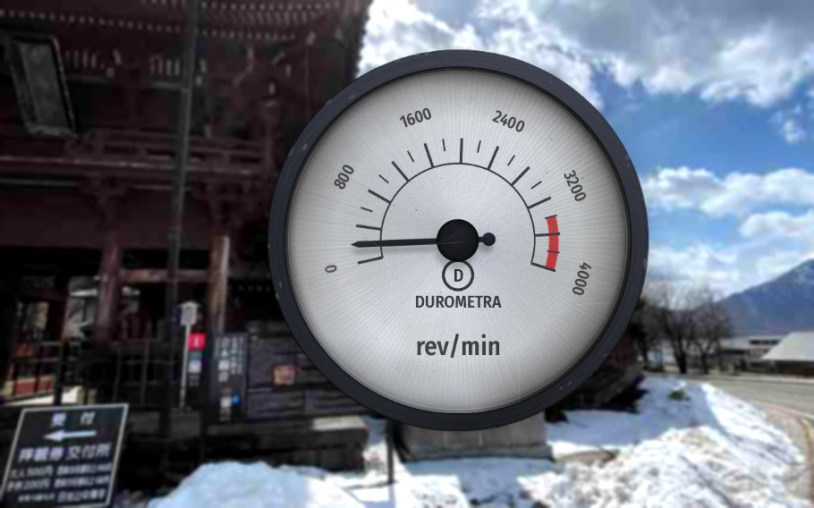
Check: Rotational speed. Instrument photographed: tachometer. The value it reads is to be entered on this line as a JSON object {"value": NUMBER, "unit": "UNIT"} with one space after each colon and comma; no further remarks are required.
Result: {"value": 200, "unit": "rpm"}
